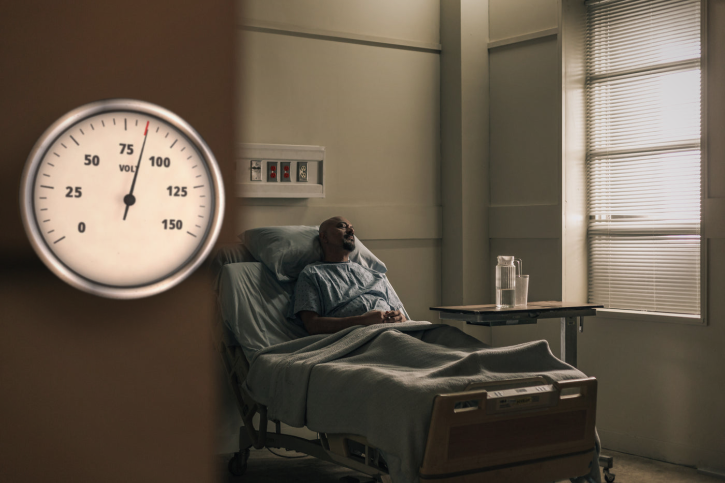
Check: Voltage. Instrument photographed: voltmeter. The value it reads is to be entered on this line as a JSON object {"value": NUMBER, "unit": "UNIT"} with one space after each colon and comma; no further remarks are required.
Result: {"value": 85, "unit": "V"}
